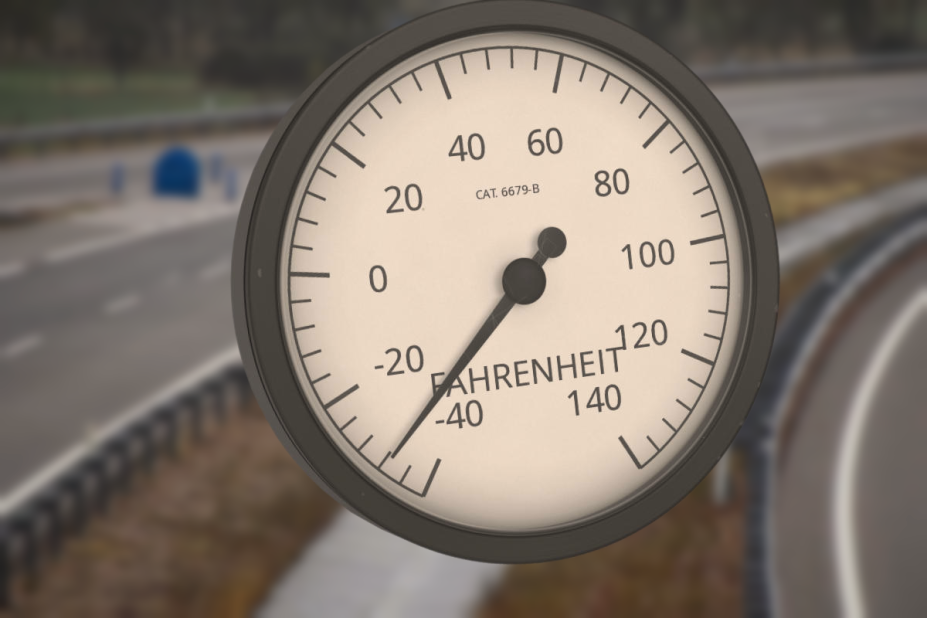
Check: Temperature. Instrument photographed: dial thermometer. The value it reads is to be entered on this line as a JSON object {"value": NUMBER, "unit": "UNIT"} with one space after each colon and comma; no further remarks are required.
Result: {"value": -32, "unit": "°F"}
